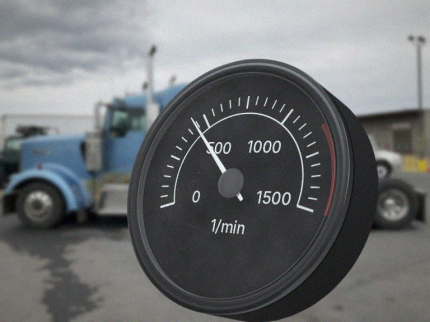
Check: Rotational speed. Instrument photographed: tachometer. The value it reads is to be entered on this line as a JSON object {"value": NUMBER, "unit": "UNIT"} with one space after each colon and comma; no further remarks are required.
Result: {"value": 450, "unit": "rpm"}
